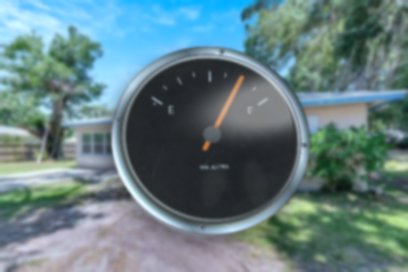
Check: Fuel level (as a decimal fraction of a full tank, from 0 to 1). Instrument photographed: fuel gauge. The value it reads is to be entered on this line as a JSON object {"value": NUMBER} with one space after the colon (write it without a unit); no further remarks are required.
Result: {"value": 0.75}
